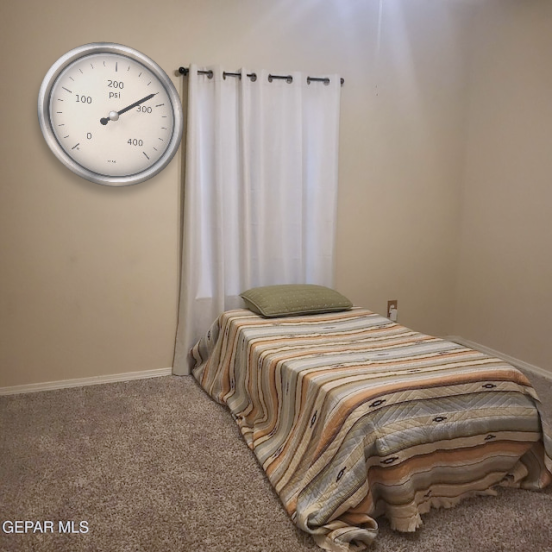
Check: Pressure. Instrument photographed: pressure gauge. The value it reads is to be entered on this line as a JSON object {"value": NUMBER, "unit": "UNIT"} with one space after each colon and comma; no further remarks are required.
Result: {"value": 280, "unit": "psi"}
